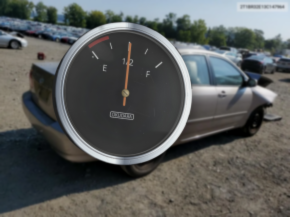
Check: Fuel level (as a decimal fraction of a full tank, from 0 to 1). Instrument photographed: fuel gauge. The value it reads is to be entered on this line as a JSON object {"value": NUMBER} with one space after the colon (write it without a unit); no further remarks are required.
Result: {"value": 0.5}
